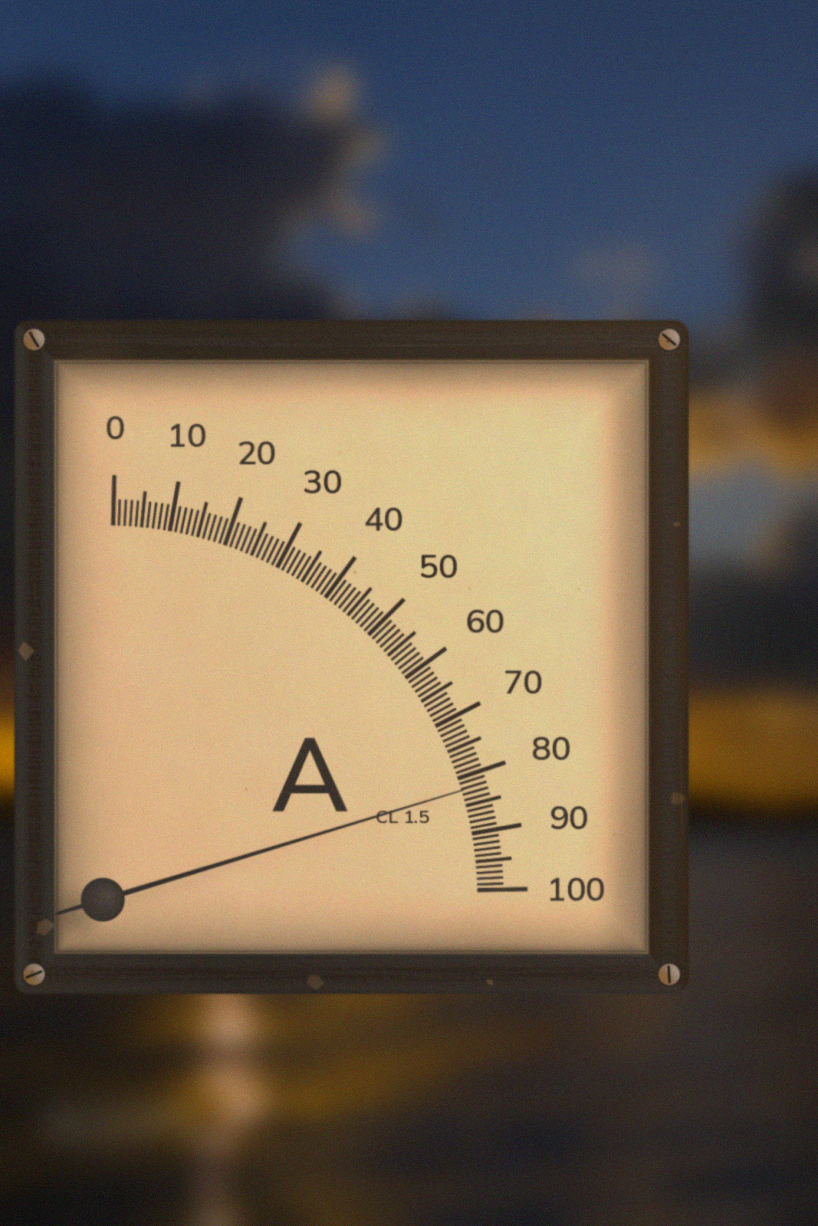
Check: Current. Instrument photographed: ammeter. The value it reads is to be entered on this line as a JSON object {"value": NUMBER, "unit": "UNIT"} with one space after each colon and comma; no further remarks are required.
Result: {"value": 82, "unit": "A"}
